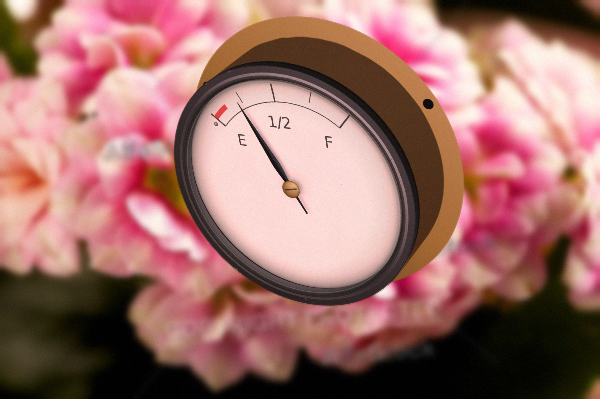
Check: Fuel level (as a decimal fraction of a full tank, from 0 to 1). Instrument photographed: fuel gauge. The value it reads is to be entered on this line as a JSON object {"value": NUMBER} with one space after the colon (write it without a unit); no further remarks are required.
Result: {"value": 0.25}
